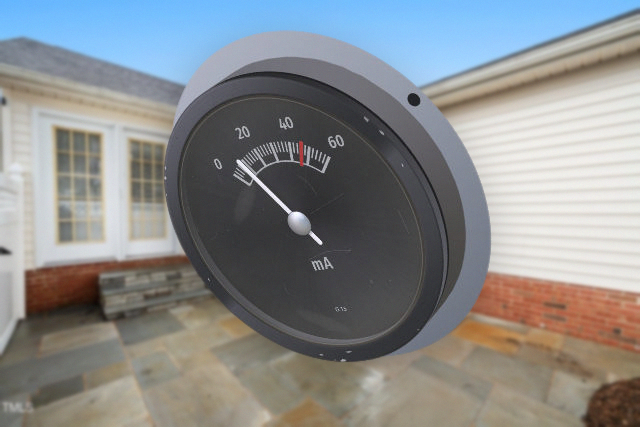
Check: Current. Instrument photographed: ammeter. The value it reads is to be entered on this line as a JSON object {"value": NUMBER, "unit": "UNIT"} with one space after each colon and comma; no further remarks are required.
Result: {"value": 10, "unit": "mA"}
